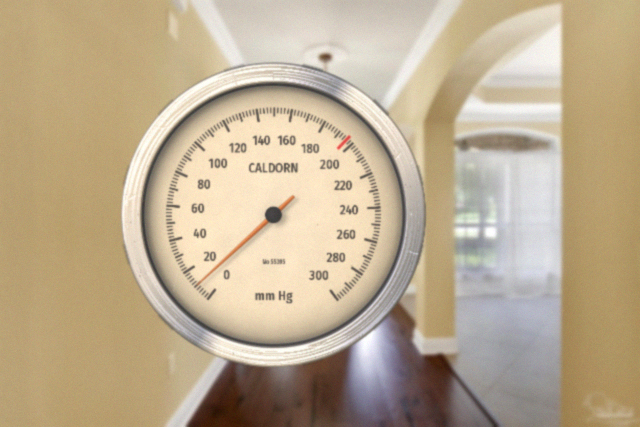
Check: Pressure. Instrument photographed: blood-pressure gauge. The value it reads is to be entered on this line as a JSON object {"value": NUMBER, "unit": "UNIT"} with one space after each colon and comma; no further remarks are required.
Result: {"value": 10, "unit": "mmHg"}
